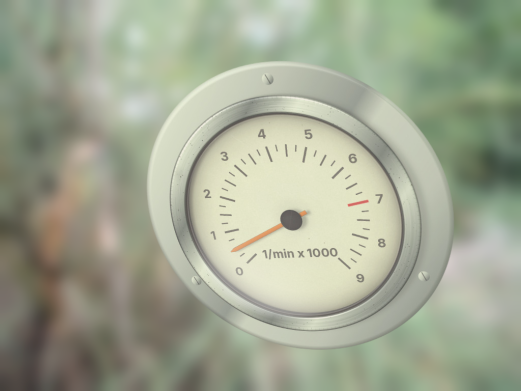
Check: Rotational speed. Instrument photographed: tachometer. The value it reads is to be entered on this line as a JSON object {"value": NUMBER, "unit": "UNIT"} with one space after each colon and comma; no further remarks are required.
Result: {"value": 500, "unit": "rpm"}
